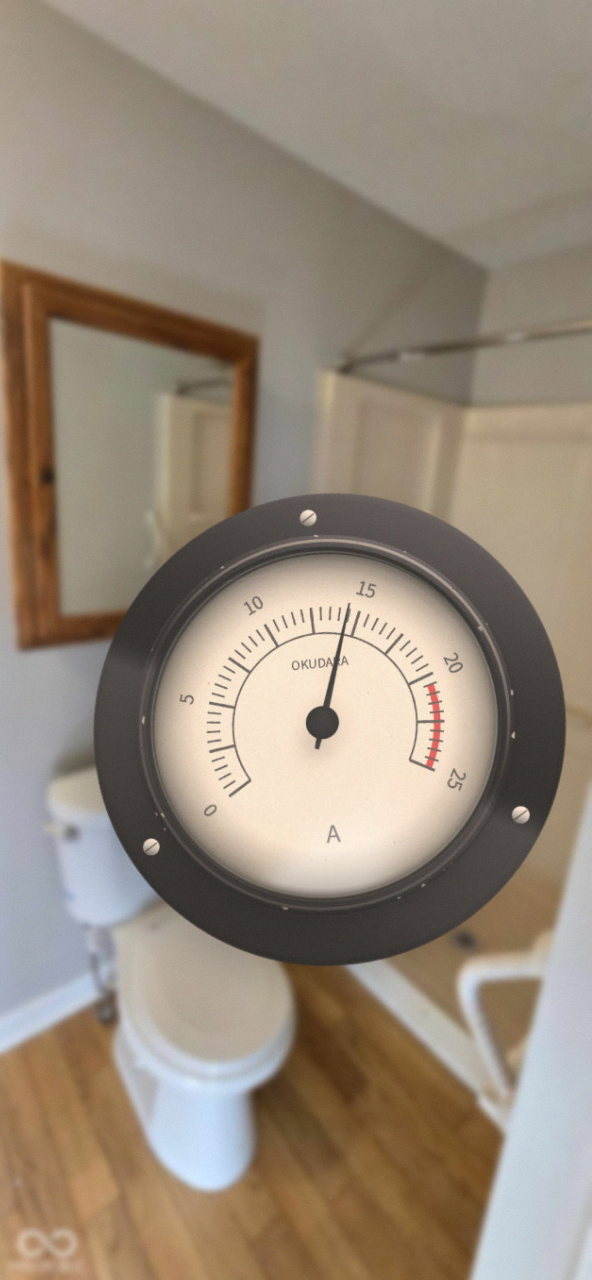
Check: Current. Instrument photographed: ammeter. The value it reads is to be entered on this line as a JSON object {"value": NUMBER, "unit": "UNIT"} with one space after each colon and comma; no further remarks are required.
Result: {"value": 14.5, "unit": "A"}
